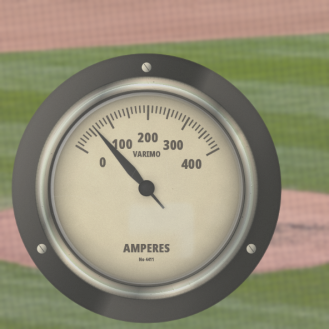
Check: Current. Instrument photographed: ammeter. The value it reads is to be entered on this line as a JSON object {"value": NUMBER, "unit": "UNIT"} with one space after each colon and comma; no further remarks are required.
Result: {"value": 60, "unit": "A"}
